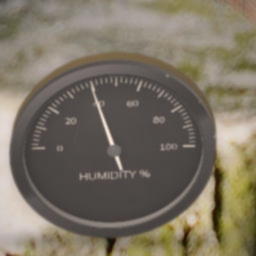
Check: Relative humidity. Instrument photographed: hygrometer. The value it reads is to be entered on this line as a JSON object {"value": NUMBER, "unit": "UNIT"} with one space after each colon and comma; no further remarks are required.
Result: {"value": 40, "unit": "%"}
